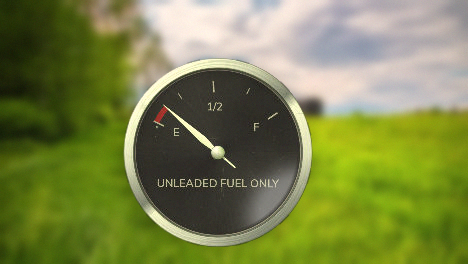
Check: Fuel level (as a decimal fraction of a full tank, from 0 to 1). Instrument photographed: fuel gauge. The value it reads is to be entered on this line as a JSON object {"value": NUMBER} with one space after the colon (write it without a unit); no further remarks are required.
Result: {"value": 0.125}
